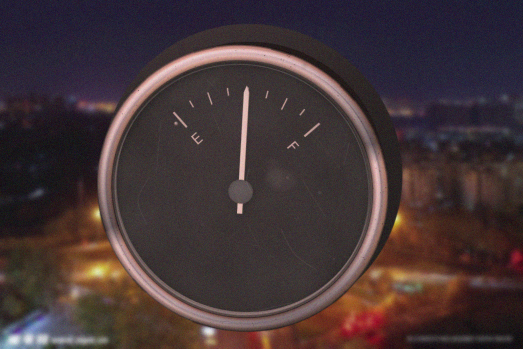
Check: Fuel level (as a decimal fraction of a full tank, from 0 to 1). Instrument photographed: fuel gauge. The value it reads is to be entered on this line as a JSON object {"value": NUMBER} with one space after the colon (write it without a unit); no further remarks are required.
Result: {"value": 0.5}
